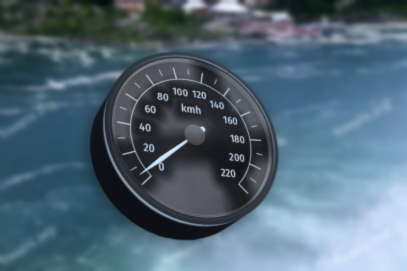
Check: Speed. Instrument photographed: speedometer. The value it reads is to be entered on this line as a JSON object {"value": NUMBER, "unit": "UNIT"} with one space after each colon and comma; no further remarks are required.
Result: {"value": 5, "unit": "km/h"}
